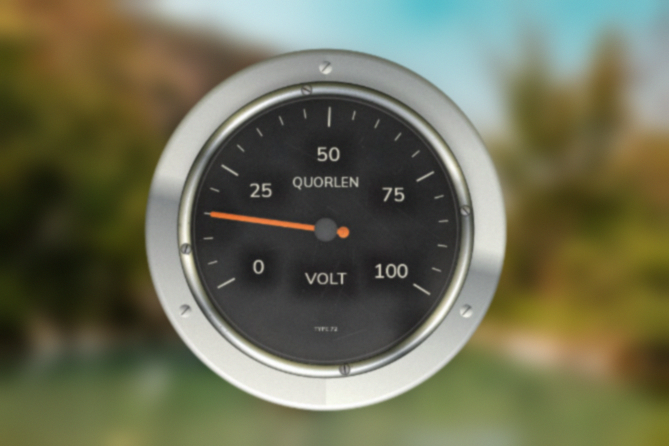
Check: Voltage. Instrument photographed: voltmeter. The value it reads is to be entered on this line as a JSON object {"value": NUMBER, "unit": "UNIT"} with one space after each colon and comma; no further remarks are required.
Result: {"value": 15, "unit": "V"}
